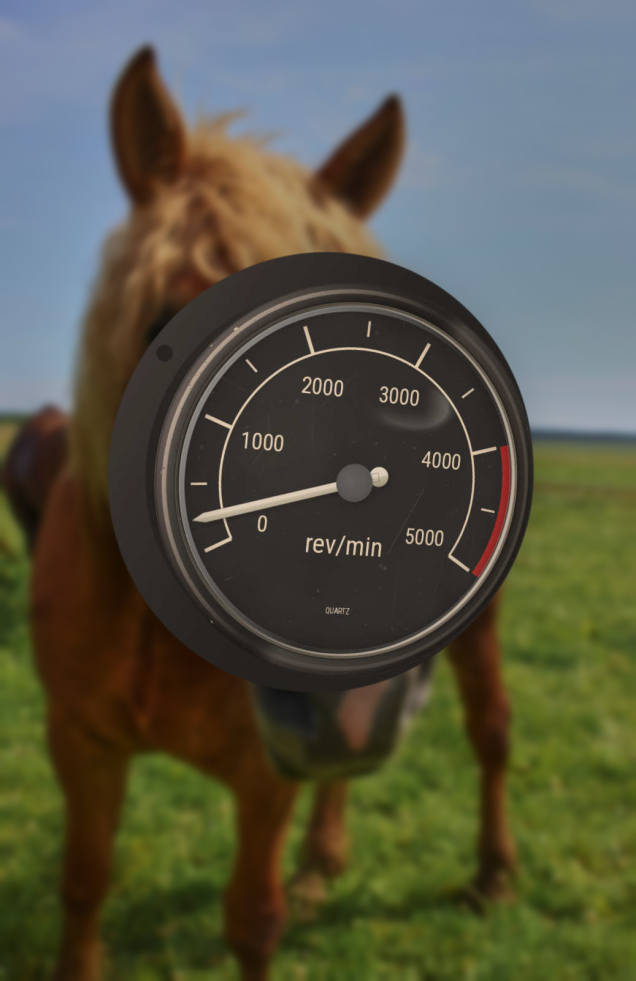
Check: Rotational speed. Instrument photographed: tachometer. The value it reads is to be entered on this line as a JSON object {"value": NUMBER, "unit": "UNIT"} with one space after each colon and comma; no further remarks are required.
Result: {"value": 250, "unit": "rpm"}
